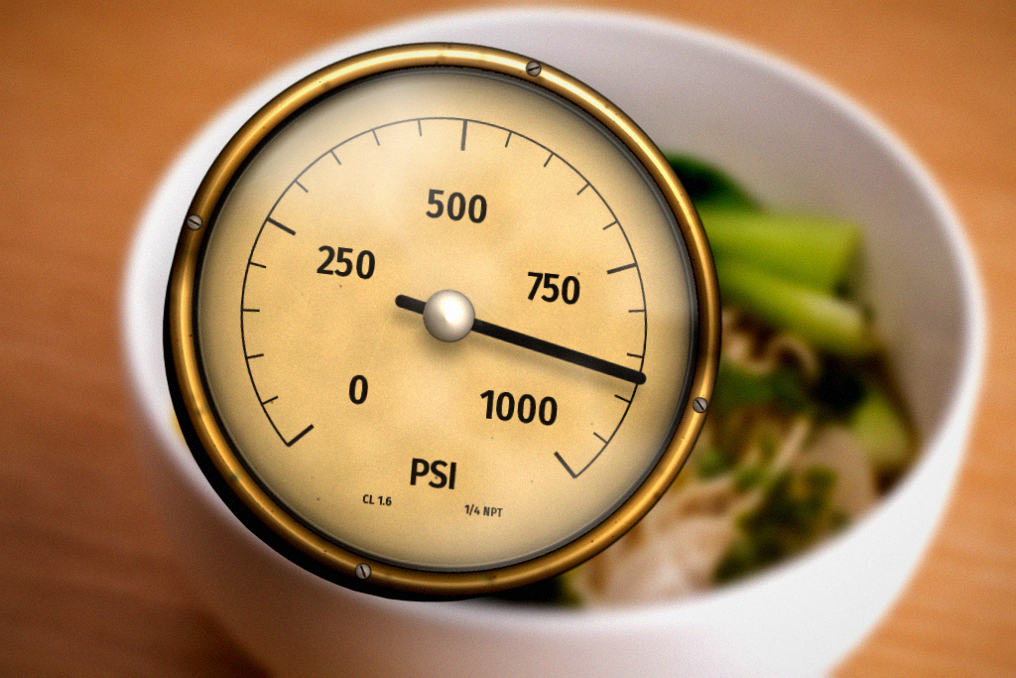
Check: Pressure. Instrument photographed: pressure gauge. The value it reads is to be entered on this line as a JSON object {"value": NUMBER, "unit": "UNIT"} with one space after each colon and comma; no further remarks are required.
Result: {"value": 875, "unit": "psi"}
